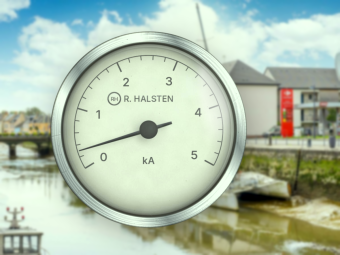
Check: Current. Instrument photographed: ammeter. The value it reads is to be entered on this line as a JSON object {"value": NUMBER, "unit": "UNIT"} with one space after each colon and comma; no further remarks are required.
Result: {"value": 0.3, "unit": "kA"}
